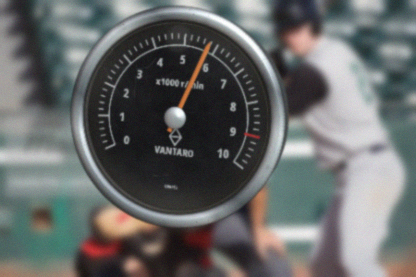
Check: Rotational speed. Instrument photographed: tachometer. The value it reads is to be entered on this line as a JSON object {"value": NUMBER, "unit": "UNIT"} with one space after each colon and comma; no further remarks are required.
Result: {"value": 5800, "unit": "rpm"}
